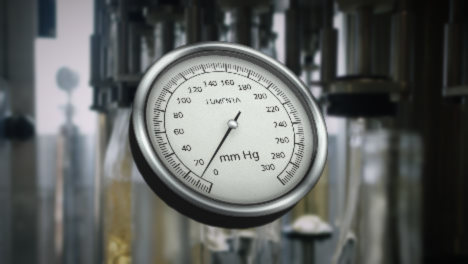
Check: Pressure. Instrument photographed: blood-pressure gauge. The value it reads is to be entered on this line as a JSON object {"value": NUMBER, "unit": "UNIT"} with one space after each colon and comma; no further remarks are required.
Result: {"value": 10, "unit": "mmHg"}
